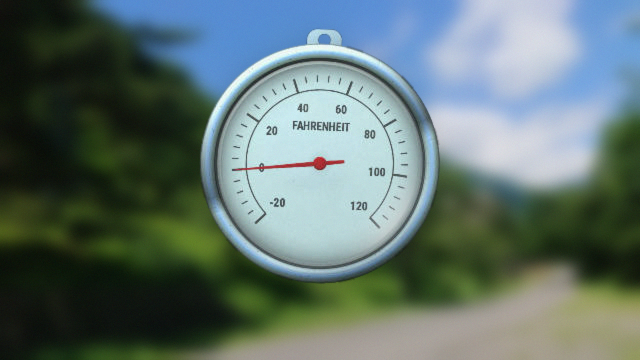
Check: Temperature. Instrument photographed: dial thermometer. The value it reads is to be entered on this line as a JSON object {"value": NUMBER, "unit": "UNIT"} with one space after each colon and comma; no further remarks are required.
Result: {"value": 0, "unit": "°F"}
